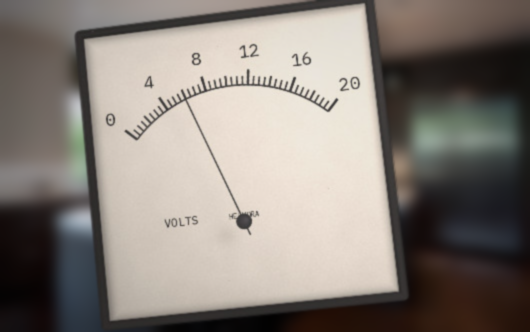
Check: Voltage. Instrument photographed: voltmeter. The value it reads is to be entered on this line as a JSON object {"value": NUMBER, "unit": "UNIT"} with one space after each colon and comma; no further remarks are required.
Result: {"value": 6, "unit": "V"}
